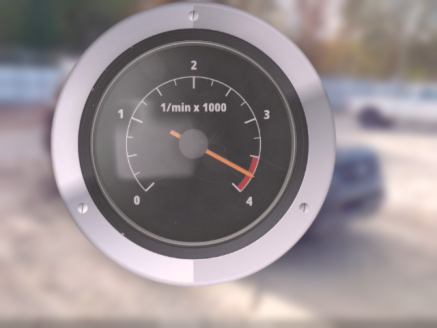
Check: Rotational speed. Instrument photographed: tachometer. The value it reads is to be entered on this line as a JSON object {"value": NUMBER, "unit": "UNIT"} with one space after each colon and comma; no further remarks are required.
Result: {"value": 3750, "unit": "rpm"}
